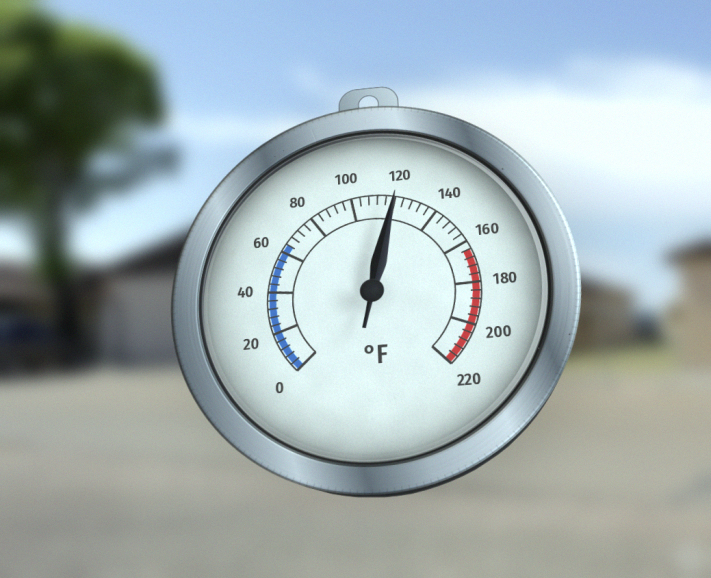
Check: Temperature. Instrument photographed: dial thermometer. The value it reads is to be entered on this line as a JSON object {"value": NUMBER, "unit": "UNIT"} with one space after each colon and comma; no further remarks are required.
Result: {"value": 120, "unit": "°F"}
